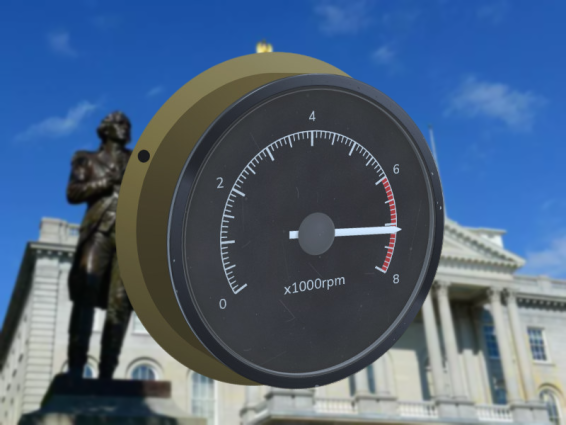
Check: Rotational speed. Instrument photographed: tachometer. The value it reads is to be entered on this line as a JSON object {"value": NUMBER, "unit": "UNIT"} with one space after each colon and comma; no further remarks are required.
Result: {"value": 7100, "unit": "rpm"}
